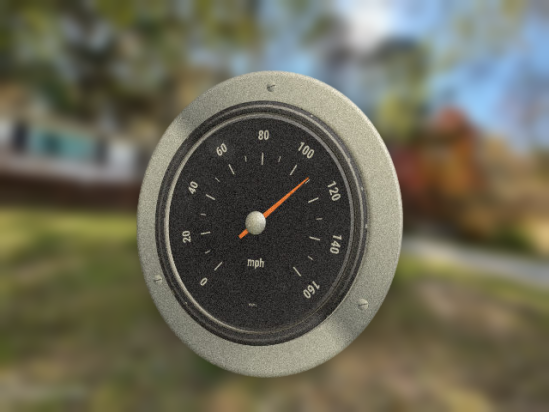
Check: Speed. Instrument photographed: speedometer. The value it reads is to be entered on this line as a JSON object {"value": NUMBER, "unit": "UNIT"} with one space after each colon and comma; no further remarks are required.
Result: {"value": 110, "unit": "mph"}
